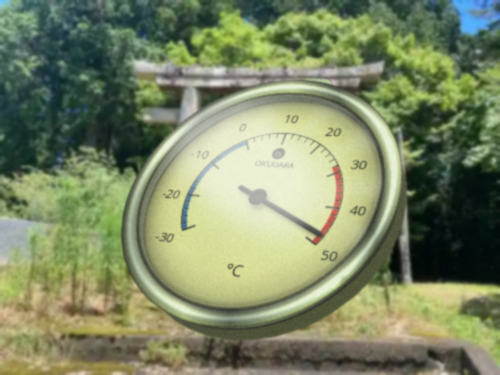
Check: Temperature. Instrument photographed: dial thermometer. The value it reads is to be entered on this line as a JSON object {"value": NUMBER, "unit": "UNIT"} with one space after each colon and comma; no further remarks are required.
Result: {"value": 48, "unit": "°C"}
